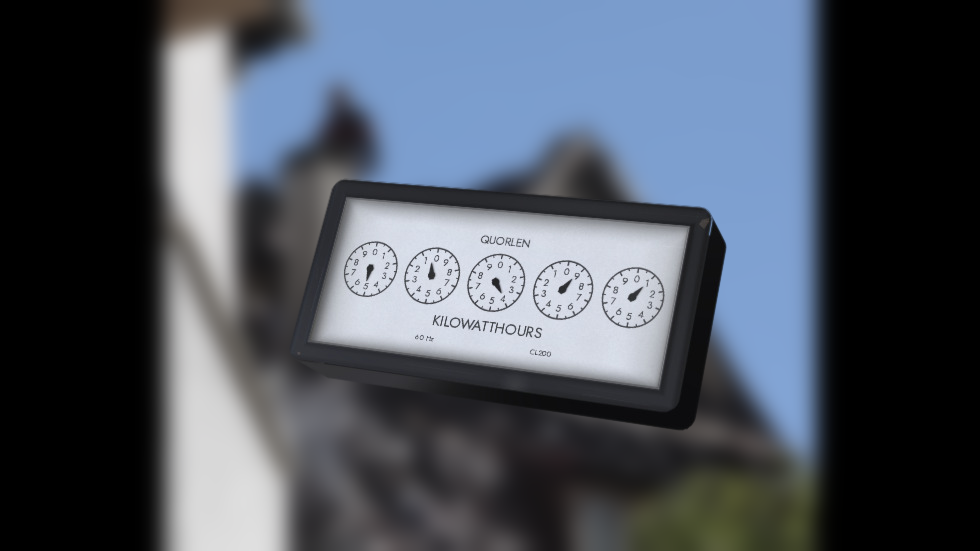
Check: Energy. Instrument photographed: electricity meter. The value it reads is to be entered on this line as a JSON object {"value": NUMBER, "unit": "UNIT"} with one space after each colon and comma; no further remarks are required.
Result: {"value": 50391, "unit": "kWh"}
